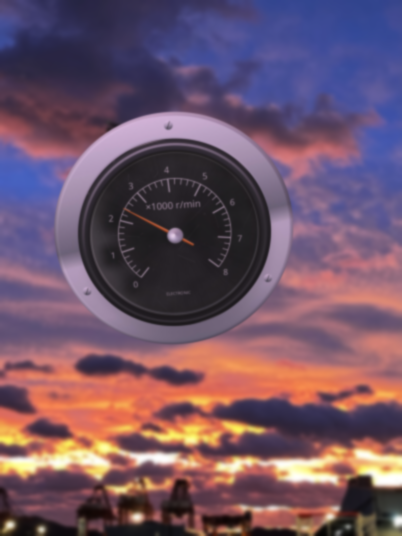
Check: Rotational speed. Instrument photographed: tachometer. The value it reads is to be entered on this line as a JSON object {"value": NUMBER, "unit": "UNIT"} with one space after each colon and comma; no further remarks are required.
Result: {"value": 2400, "unit": "rpm"}
